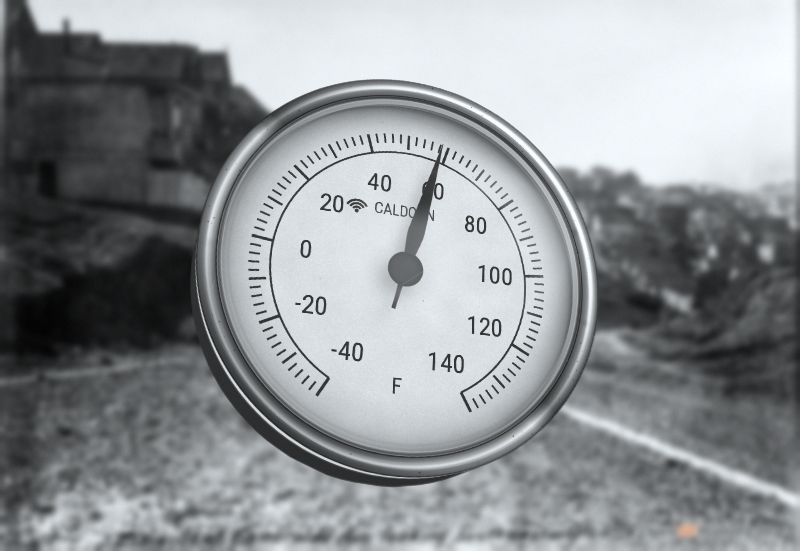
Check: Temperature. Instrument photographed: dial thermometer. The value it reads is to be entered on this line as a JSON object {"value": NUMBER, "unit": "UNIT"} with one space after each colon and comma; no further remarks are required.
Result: {"value": 58, "unit": "°F"}
